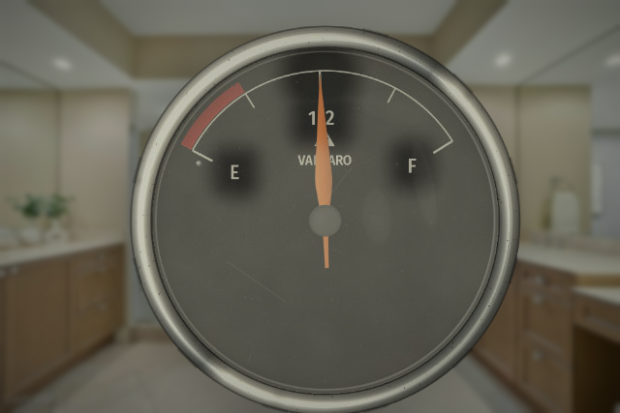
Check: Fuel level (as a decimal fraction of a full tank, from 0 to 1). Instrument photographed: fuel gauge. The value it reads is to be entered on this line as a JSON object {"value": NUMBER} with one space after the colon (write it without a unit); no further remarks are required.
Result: {"value": 0.5}
